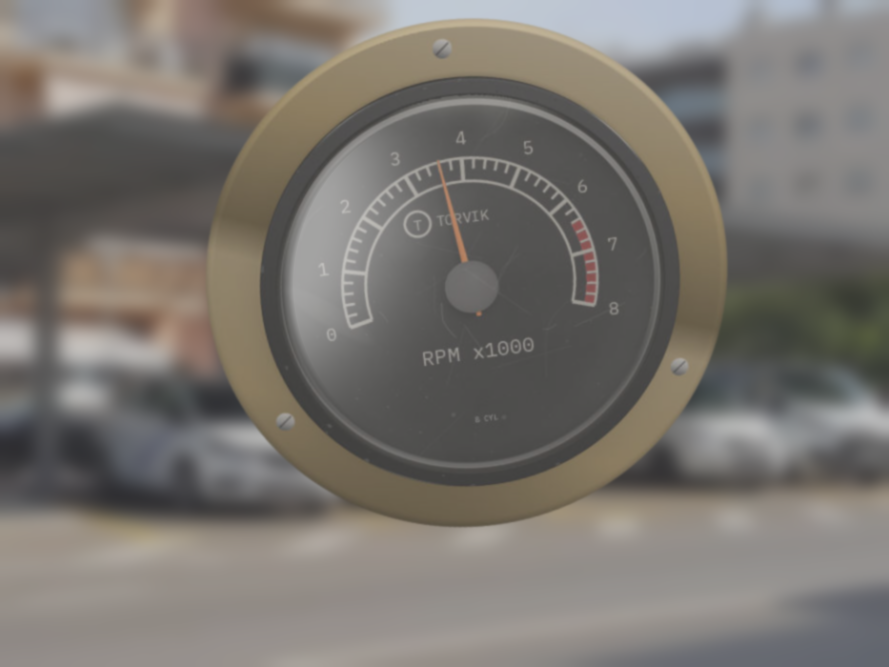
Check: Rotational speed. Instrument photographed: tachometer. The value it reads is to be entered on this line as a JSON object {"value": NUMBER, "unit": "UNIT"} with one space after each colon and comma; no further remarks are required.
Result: {"value": 3600, "unit": "rpm"}
